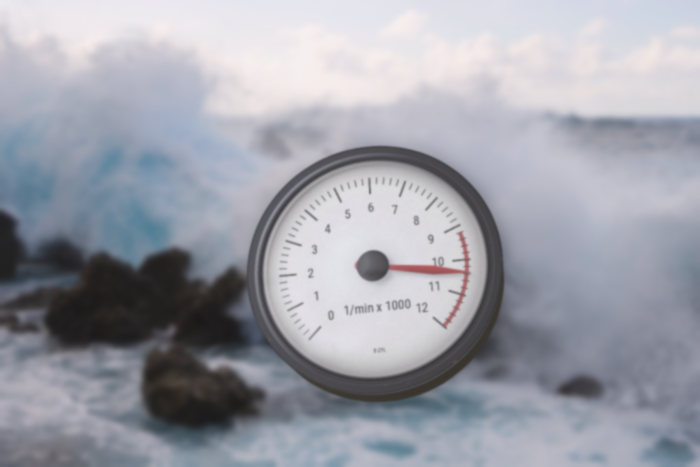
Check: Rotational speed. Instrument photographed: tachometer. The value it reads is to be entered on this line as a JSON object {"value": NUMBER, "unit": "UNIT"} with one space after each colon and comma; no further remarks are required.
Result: {"value": 10400, "unit": "rpm"}
